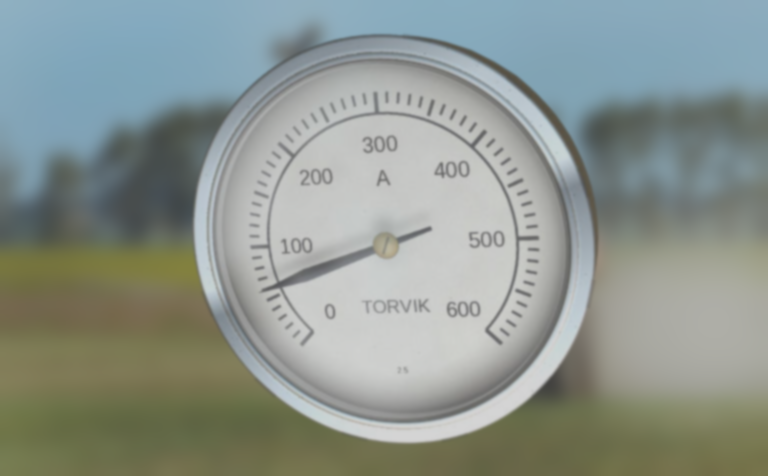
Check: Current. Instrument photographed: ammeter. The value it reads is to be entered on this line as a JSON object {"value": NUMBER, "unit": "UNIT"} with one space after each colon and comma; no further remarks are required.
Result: {"value": 60, "unit": "A"}
